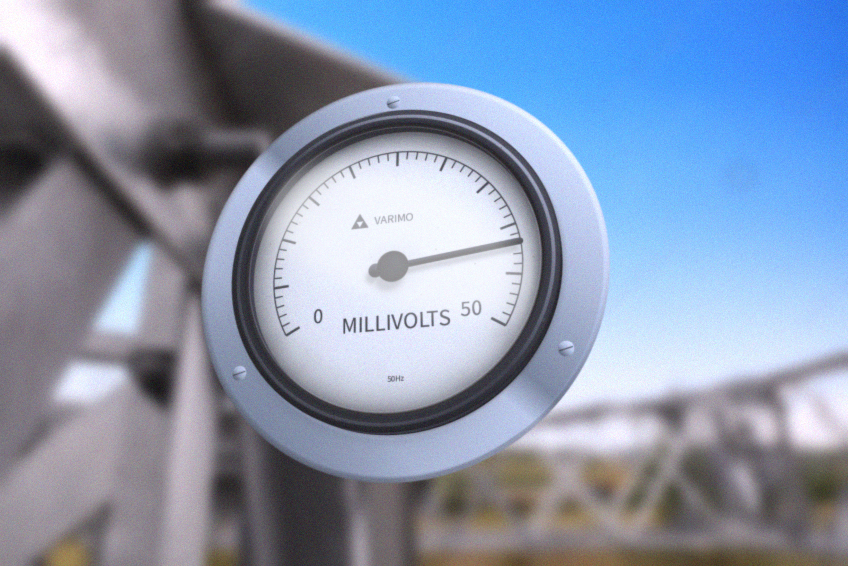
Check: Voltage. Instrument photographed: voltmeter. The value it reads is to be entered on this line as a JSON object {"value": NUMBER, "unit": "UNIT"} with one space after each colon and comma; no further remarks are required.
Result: {"value": 42, "unit": "mV"}
